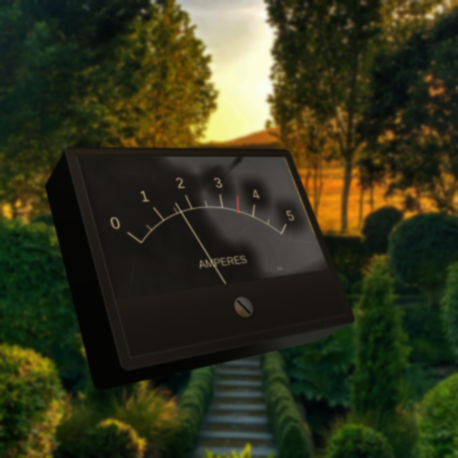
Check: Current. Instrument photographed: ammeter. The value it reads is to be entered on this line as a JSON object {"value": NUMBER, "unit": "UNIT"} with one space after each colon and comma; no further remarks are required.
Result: {"value": 1.5, "unit": "A"}
